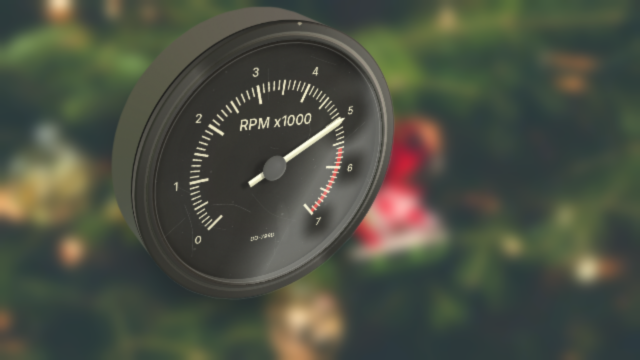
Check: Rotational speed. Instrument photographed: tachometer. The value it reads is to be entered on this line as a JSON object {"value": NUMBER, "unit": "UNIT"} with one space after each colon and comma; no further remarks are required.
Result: {"value": 5000, "unit": "rpm"}
